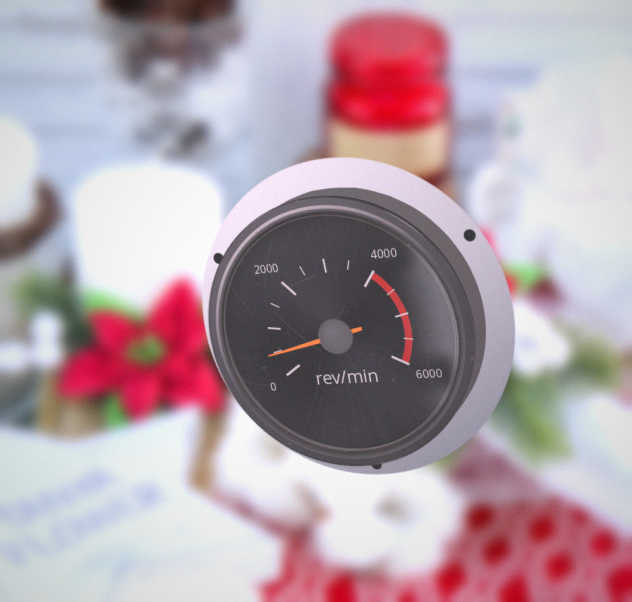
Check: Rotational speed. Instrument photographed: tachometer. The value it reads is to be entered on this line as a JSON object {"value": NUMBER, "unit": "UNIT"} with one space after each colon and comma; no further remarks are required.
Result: {"value": 500, "unit": "rpm"}
